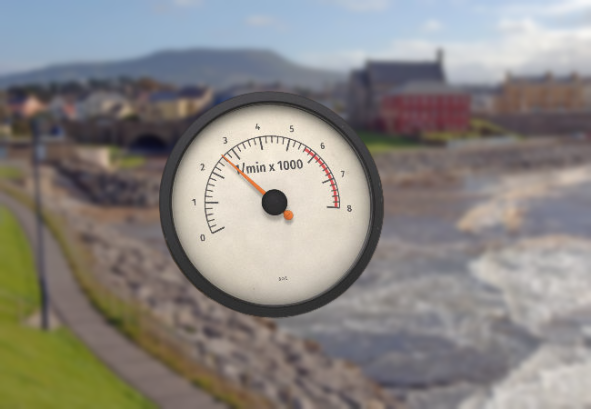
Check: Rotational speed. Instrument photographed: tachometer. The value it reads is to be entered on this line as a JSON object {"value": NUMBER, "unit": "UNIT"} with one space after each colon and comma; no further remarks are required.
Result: {"value": 2600, "unit": "rpm"}
